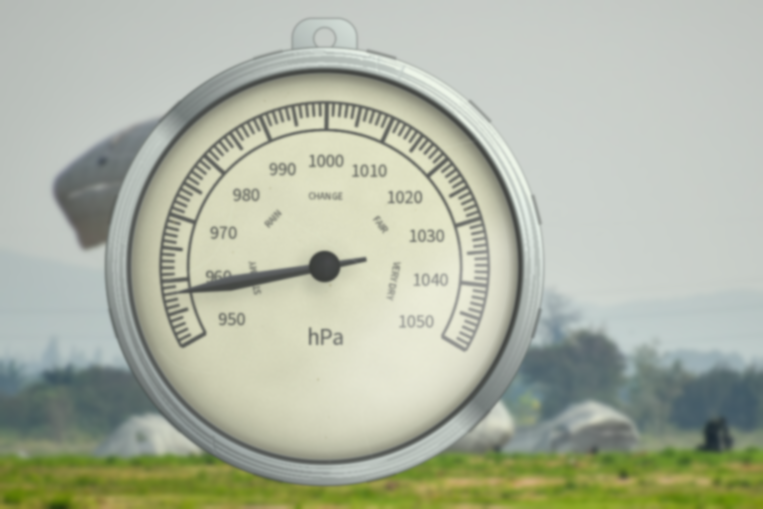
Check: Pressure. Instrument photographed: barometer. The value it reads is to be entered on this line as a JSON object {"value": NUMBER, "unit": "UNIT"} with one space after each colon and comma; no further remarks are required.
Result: {"value": 958, "unit": "hPa"}
